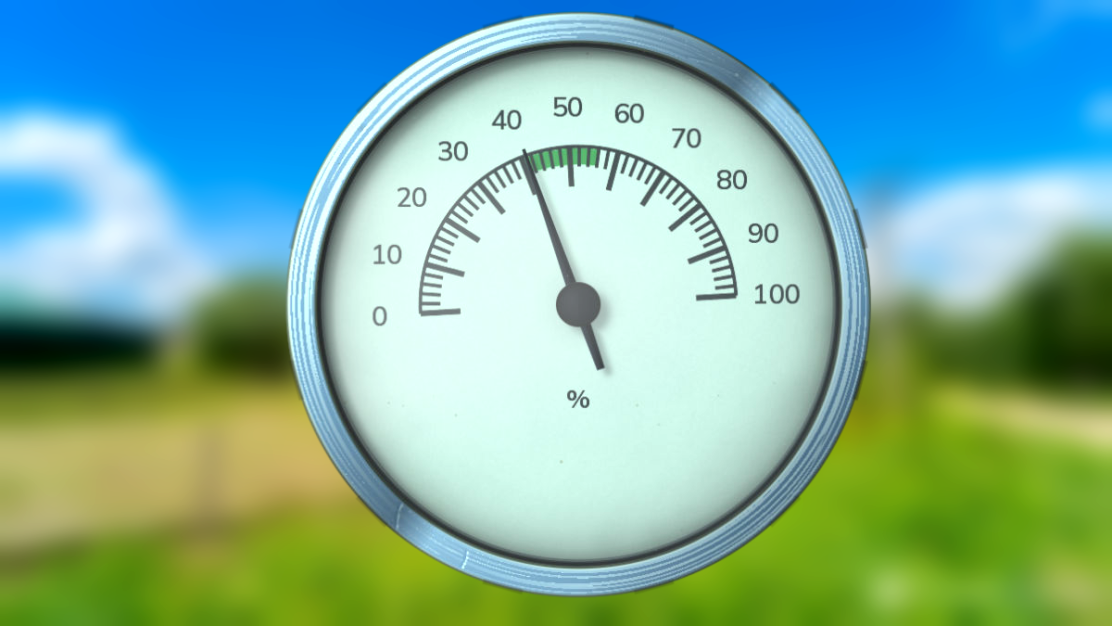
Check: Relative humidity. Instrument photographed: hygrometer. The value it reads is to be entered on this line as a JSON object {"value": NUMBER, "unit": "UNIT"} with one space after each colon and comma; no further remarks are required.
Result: {"value": 41, "unit": "%"}
